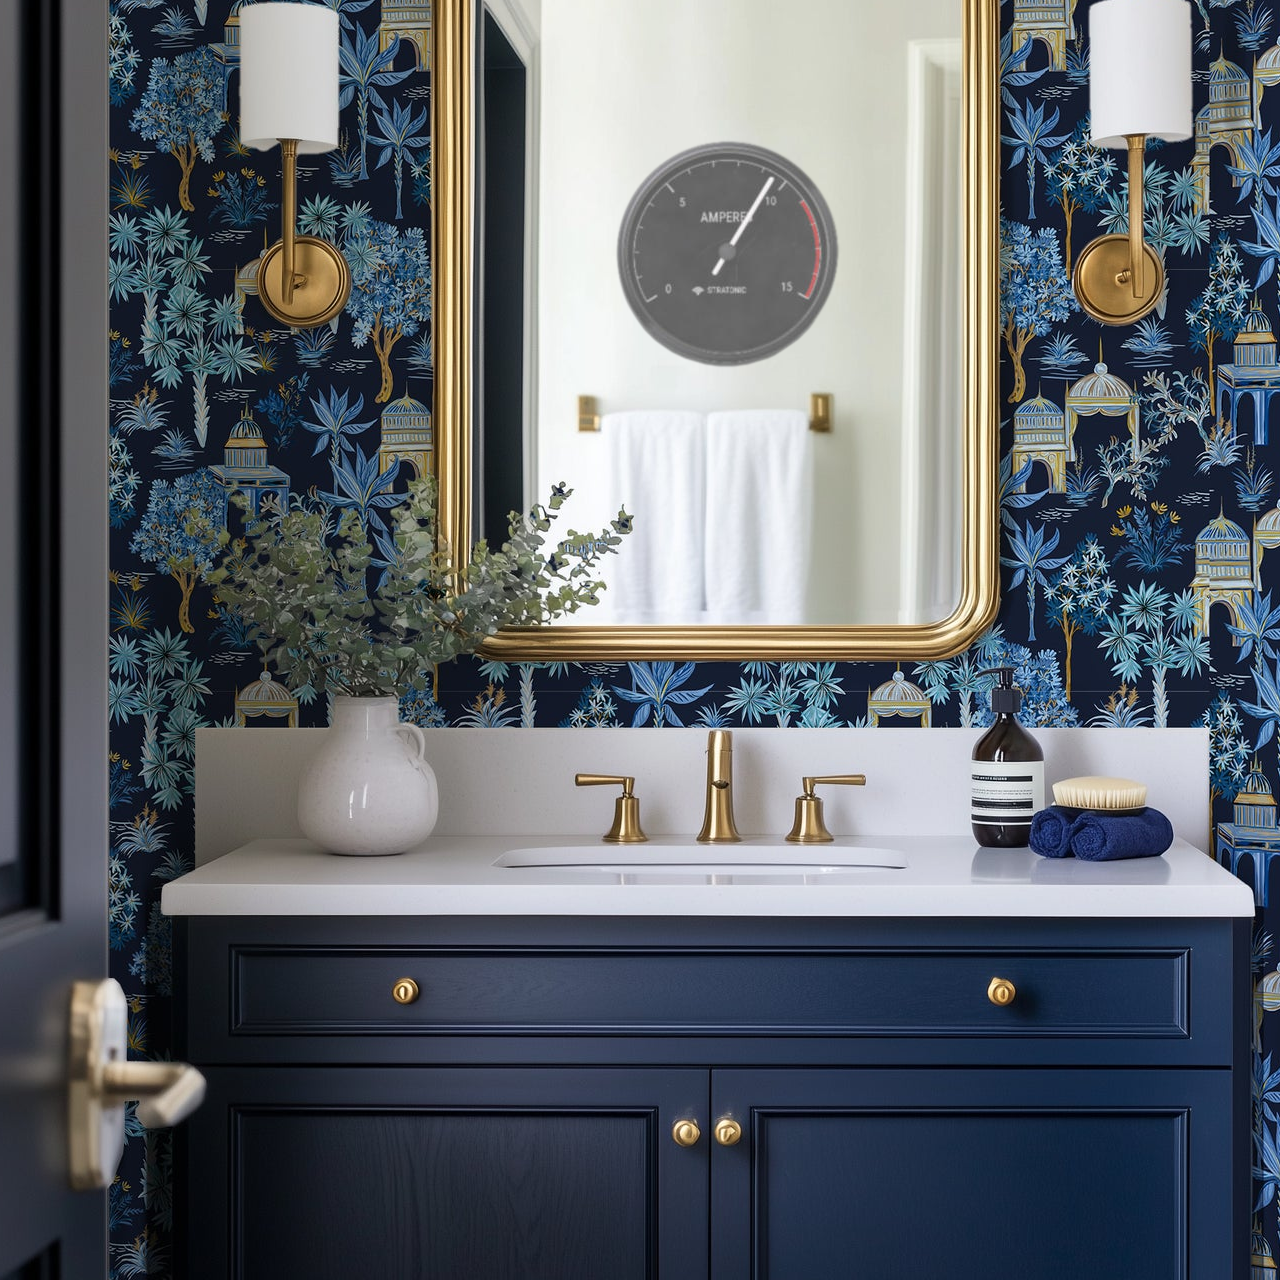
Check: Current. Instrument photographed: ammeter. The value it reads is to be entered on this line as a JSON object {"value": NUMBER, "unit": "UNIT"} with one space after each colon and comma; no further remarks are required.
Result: {"value": 9.5, "unit": "A"}
